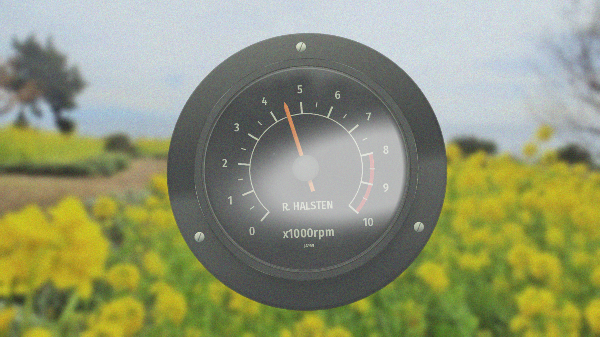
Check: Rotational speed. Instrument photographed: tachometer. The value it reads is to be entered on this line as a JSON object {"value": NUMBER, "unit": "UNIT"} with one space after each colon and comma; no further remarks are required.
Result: {"value": 4500, "unit": "rpm"}
